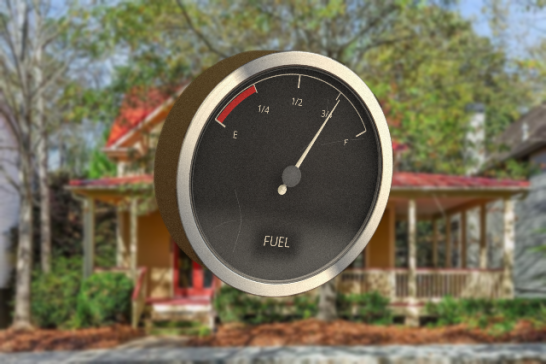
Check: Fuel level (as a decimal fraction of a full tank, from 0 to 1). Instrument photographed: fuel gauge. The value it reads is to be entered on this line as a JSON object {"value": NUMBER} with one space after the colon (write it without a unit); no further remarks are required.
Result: {"value": 0.75}
